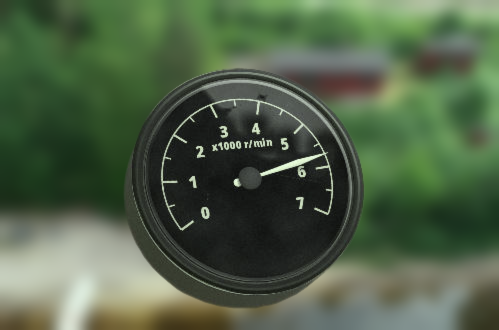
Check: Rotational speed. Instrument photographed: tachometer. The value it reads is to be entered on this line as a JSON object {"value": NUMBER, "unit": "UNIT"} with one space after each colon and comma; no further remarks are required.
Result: {"value": 5750, "unit": "rpm"}
